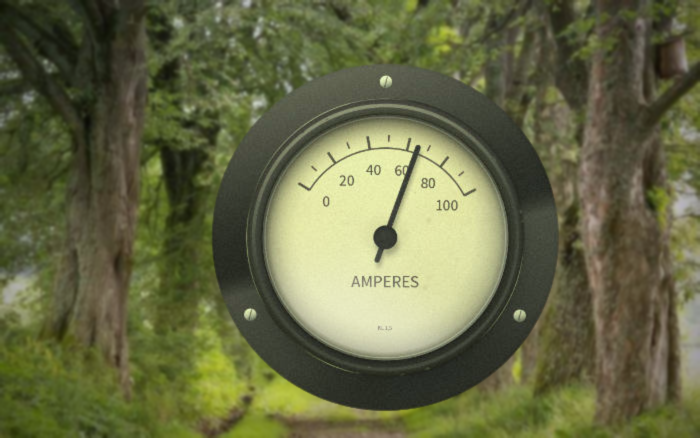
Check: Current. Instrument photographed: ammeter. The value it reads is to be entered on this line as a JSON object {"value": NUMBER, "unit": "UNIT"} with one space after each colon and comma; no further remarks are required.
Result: {"value": 65, "unit": "A"}
